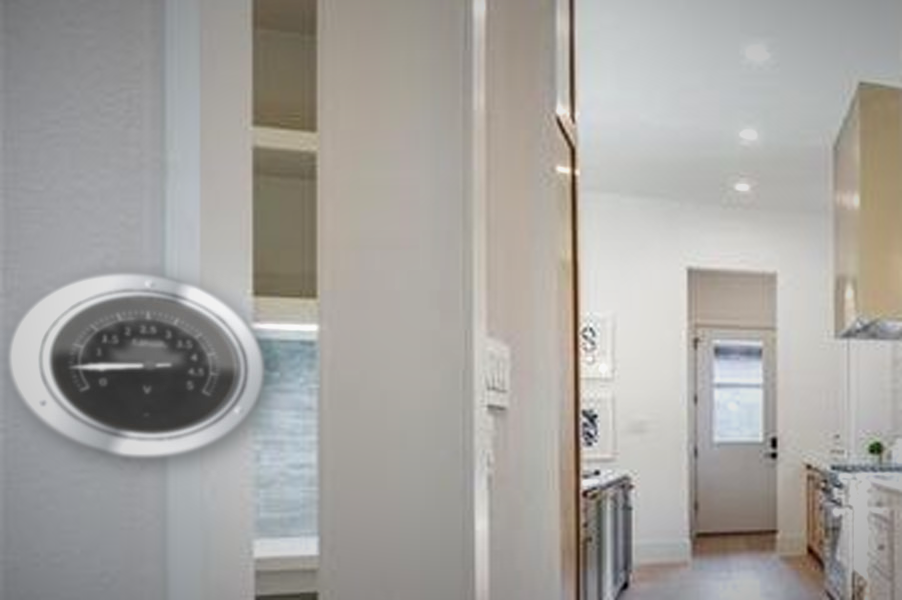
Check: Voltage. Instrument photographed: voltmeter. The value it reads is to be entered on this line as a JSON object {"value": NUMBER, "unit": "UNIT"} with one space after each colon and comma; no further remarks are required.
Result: {"value": 0.5, "unit": "V"}
